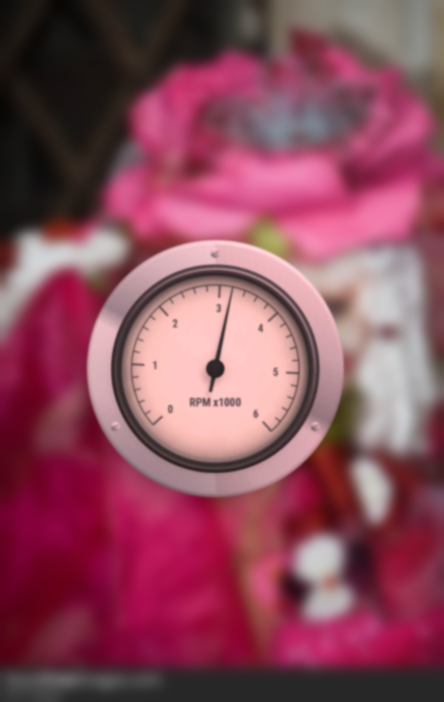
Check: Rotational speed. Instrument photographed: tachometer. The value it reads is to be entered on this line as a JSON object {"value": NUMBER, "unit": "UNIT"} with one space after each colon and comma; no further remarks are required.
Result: {"value": 3200, "unit": "rpm"}
